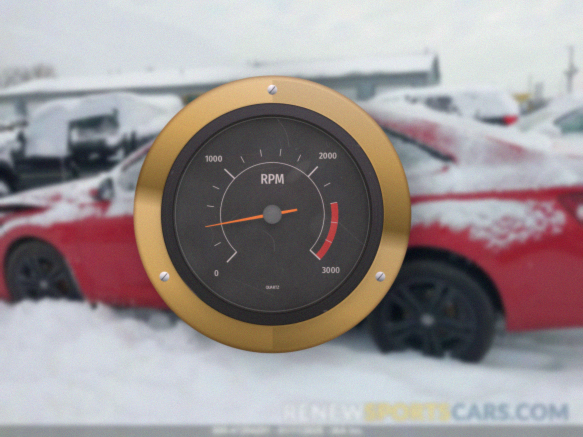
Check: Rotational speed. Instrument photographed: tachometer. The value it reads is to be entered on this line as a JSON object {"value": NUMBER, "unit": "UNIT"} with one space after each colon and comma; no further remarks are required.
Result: {"value": 400, "unit": "rpm"}
